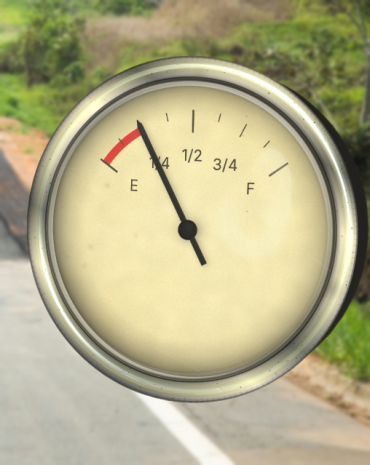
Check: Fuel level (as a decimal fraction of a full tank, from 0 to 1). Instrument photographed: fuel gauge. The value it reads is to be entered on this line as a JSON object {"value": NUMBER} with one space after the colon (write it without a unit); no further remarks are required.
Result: {"value": 0.25}
